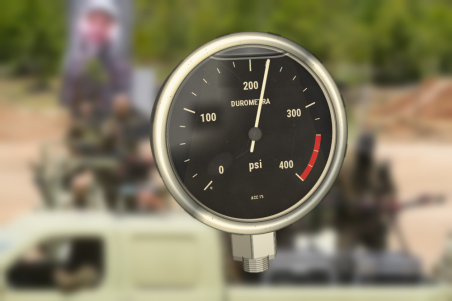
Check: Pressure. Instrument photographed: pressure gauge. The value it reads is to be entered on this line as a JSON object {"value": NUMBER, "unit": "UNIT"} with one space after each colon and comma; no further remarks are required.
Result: {"value": 220, "unit": "psi"}
